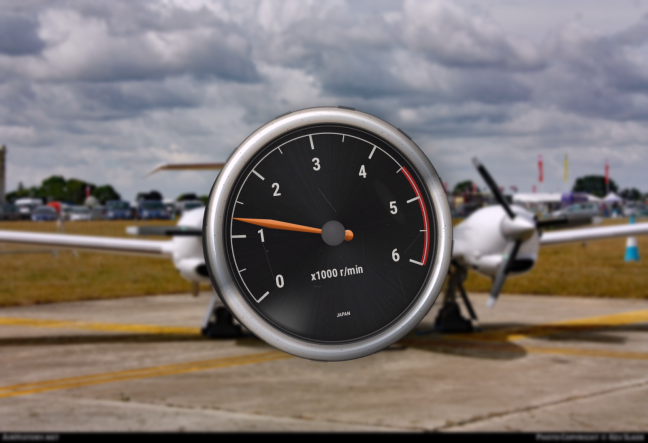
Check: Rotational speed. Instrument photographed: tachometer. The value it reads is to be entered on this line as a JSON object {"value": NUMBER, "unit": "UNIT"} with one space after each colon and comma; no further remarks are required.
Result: {"value": 1250, "unit": "rpm"}
